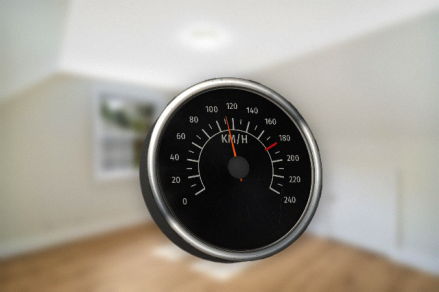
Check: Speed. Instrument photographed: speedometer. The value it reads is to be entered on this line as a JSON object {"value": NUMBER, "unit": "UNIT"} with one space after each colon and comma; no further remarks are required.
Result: {"value": 110, "unit": "km/h"}
